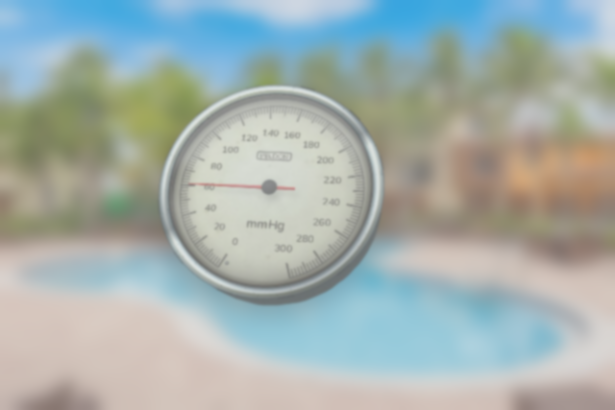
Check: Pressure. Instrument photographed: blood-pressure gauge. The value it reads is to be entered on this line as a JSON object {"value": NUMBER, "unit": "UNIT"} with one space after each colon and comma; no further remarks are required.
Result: {"value": 60, "unit": "mmHg"}
